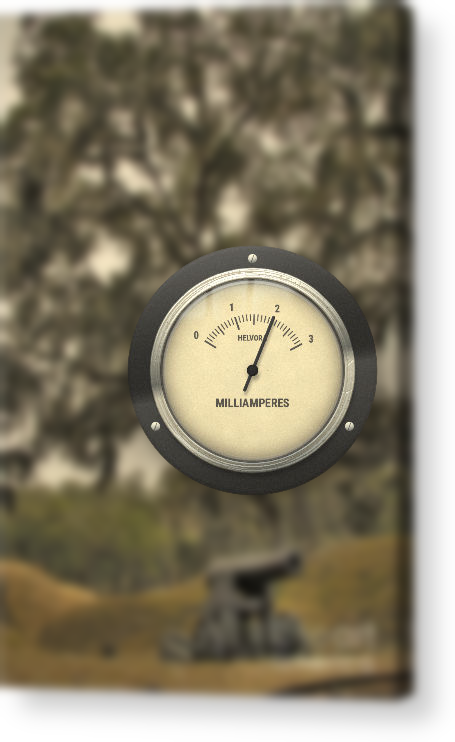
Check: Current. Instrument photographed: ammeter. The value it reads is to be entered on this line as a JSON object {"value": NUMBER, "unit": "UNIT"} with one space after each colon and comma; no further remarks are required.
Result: {"value": 2, "unit": "mA"}
